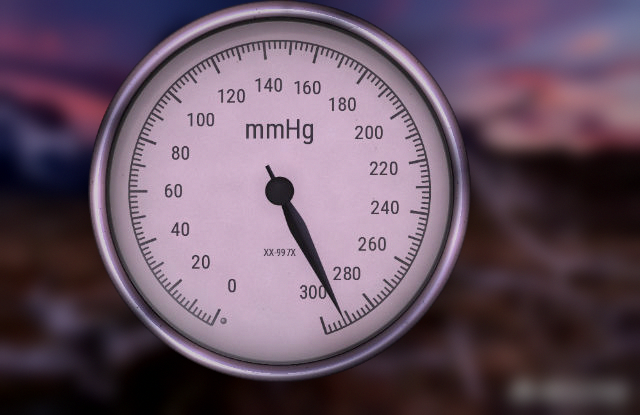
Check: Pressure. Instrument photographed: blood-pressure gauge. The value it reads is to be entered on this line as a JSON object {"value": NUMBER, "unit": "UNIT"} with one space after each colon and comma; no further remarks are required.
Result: {"value": 292, "unit": "mmHg"}
